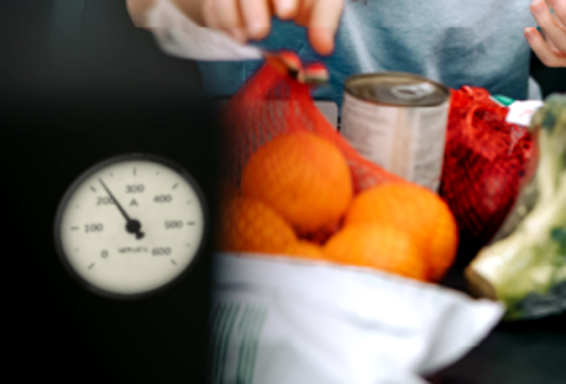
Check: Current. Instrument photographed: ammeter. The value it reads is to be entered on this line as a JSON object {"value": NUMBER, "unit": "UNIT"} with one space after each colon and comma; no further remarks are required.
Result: {"value": 225, "unit": "A"}
